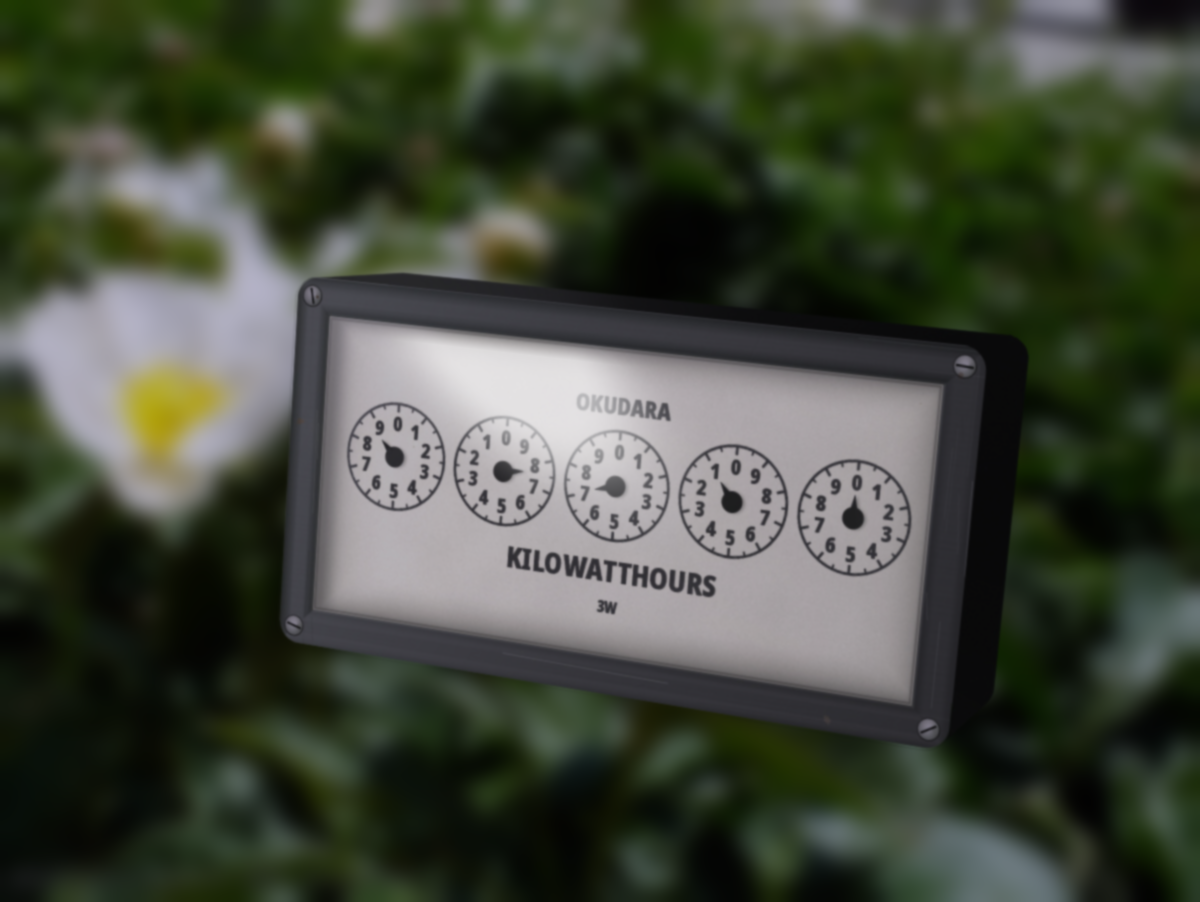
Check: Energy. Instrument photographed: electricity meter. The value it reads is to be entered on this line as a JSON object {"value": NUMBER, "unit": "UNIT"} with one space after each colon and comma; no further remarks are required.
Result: {"value": 87710, "unit": "kWh"}
